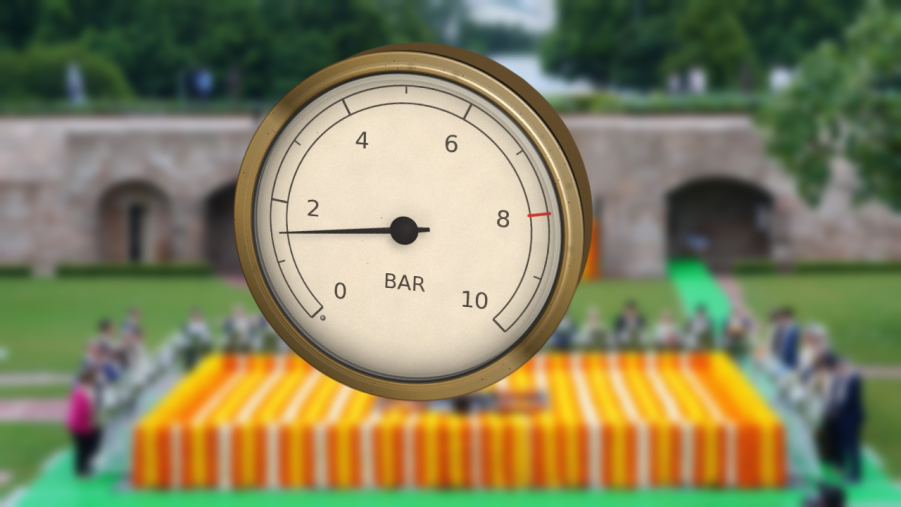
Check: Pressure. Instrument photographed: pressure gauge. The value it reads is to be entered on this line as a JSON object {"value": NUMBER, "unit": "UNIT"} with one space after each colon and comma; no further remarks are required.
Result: {"value": 1.5, "unit": "bar"}
